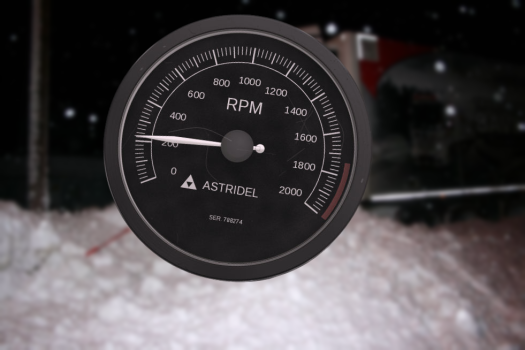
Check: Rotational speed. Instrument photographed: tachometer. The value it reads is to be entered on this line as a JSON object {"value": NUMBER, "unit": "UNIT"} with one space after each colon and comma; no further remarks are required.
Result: {"value": 220, "unit": "rpm"}
